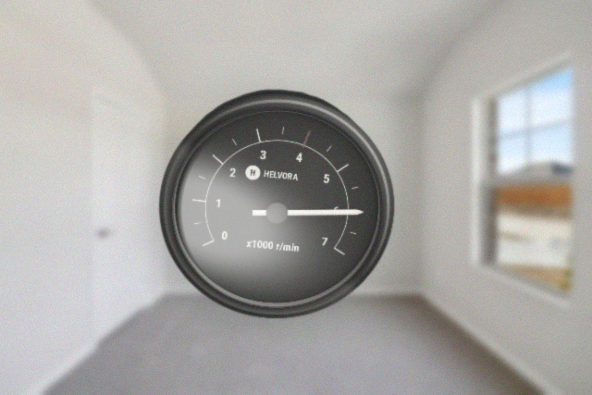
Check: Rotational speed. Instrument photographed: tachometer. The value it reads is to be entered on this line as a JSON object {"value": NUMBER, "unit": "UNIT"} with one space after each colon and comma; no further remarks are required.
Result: {"value": 6000, "unit": "rpm"}
